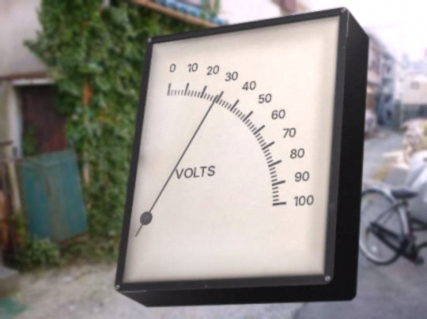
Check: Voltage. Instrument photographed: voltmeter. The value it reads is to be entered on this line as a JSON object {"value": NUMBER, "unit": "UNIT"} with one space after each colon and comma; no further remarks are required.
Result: {"value": 30, "unit": "V"}
